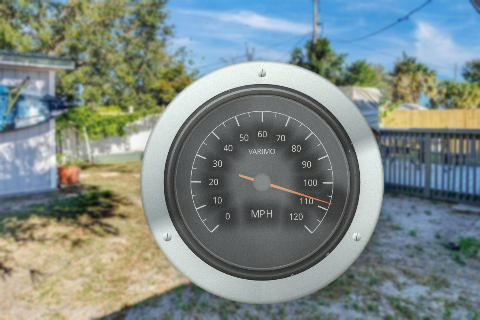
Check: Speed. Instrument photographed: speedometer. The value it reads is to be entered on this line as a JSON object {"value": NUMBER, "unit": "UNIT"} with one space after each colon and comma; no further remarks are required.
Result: {"value": 107.5, "unit": "mph"}
